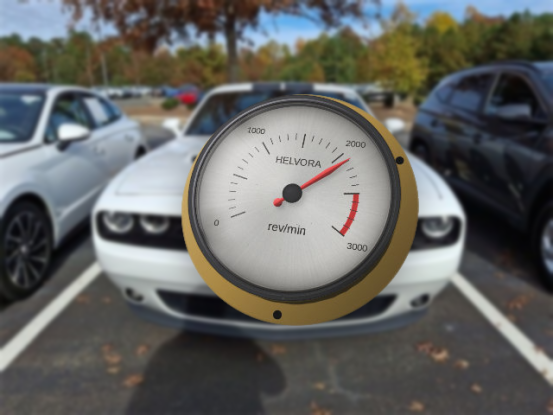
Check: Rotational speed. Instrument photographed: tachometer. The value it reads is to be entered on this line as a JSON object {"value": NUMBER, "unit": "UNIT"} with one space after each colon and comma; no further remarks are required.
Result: {"value": 2100, "unit": "rpm"}
